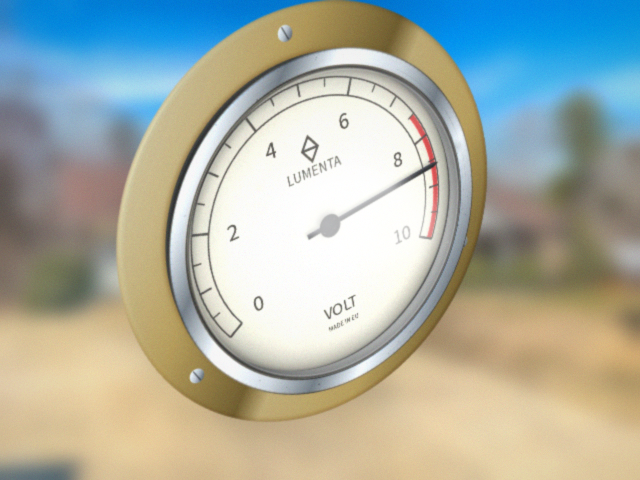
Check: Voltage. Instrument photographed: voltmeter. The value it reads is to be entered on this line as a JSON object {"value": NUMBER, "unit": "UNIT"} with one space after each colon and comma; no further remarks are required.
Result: {"value": 8.5, "unit": "V"}
